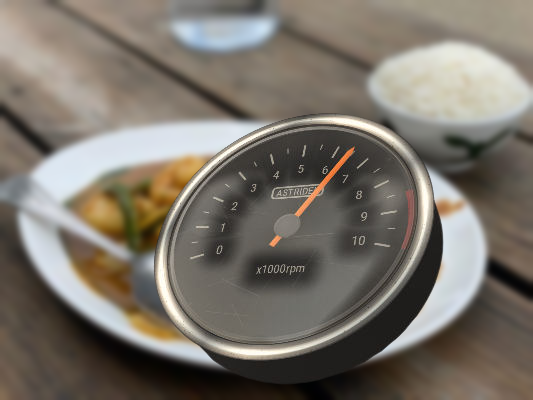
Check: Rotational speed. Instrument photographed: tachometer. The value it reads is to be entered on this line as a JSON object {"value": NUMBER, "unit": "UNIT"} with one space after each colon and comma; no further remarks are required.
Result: {"value": 6500, "unit": "rpm"}
